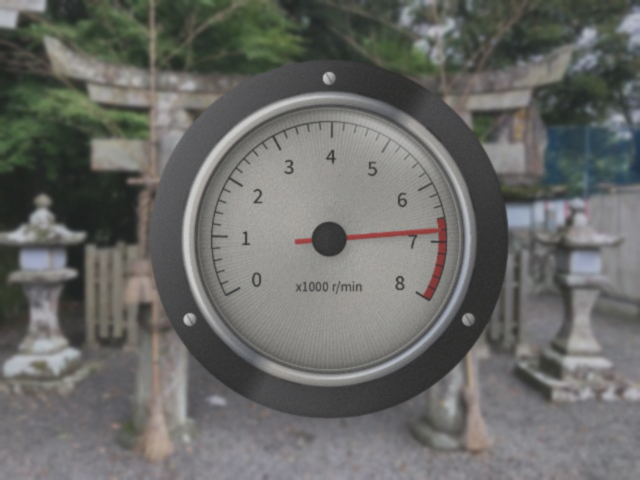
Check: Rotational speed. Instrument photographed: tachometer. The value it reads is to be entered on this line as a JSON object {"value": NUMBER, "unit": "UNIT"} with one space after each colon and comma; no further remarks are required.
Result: {"value": 6800, "unit": "rpm"}
